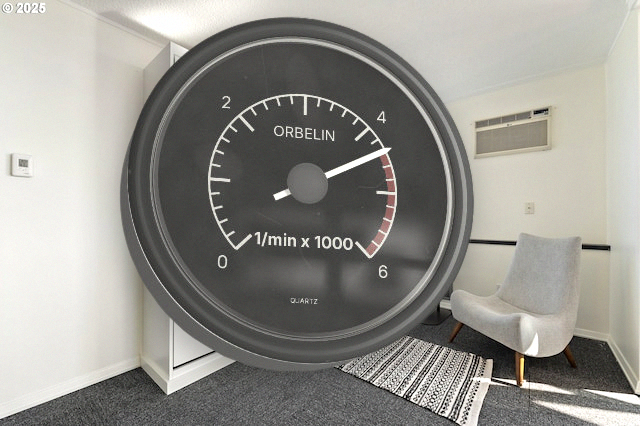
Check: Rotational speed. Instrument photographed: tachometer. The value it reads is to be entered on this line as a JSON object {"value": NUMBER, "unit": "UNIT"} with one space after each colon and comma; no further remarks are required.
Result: {"value": 4400, "unit": "rpm"}
